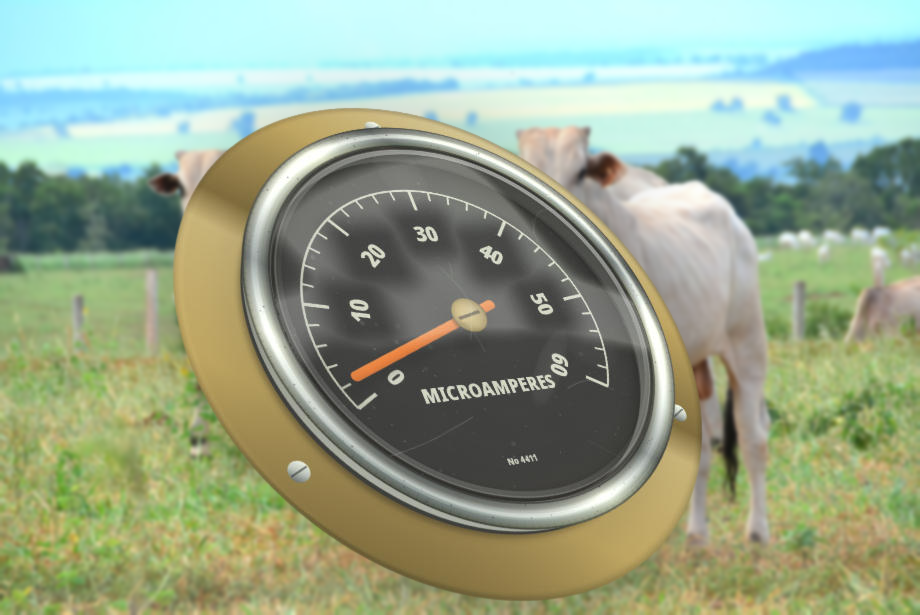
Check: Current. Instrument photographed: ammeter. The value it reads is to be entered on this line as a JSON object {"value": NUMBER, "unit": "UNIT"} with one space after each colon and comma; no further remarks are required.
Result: {"value": 2, "unit": "µA"}
